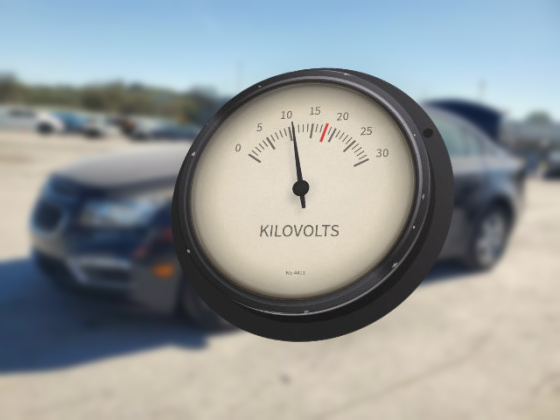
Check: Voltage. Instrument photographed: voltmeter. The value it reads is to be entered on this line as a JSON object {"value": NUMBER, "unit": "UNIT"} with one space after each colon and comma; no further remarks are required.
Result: {"value": 11, "unit": "kV"}
